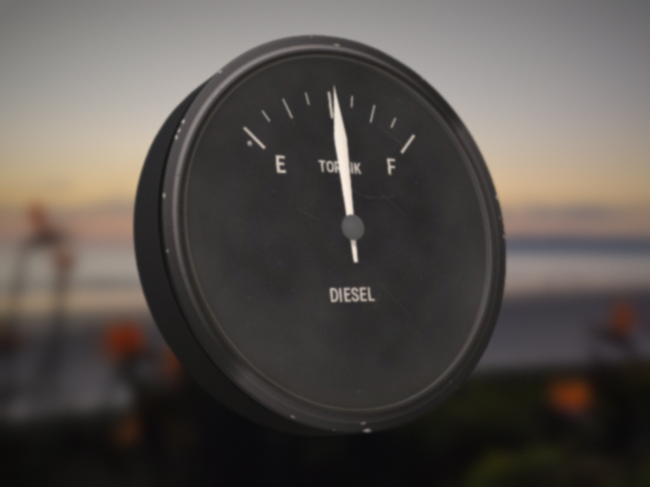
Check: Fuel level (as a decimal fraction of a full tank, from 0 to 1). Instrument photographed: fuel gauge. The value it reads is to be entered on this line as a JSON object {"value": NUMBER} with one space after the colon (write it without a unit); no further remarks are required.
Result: {"value": 0.5}
